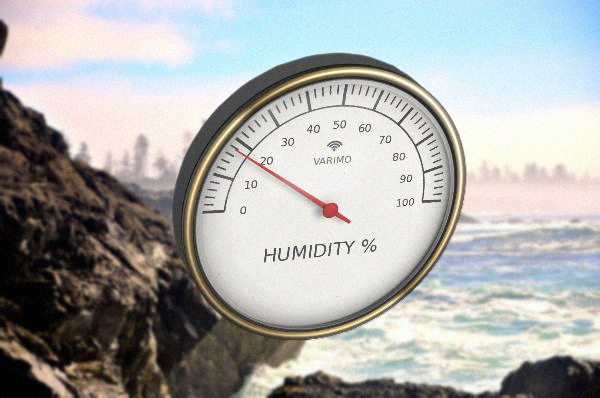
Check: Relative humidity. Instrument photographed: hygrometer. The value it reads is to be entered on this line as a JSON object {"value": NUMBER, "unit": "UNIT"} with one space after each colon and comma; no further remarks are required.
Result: {"value": 18, "unit": "%"}
